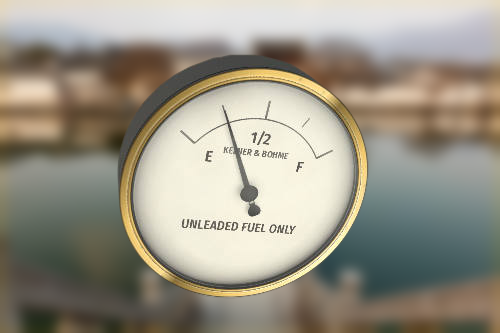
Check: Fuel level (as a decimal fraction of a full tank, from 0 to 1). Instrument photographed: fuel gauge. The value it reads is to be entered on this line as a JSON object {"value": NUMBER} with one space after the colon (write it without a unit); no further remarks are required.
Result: {"value": 0.25}
